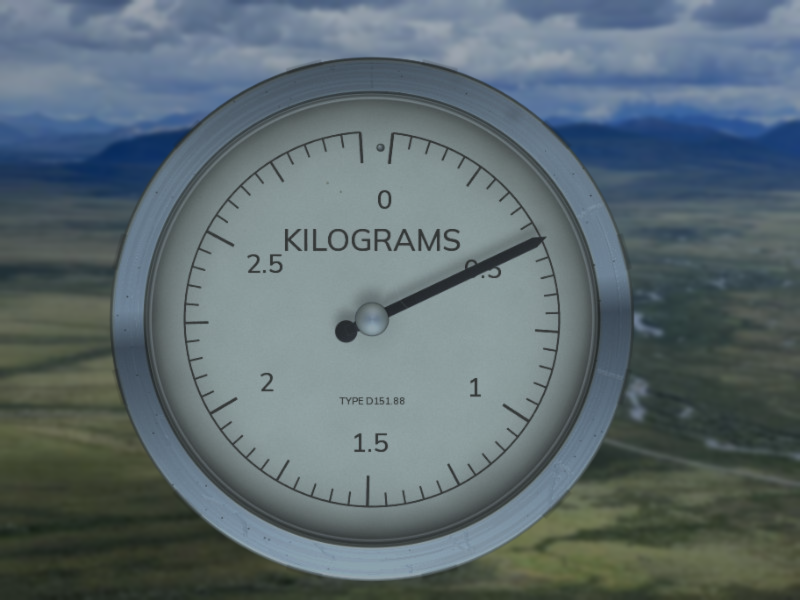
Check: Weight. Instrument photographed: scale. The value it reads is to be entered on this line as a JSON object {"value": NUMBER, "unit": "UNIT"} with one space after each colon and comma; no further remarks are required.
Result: {"value": 0.5, "unit": "kg"}
